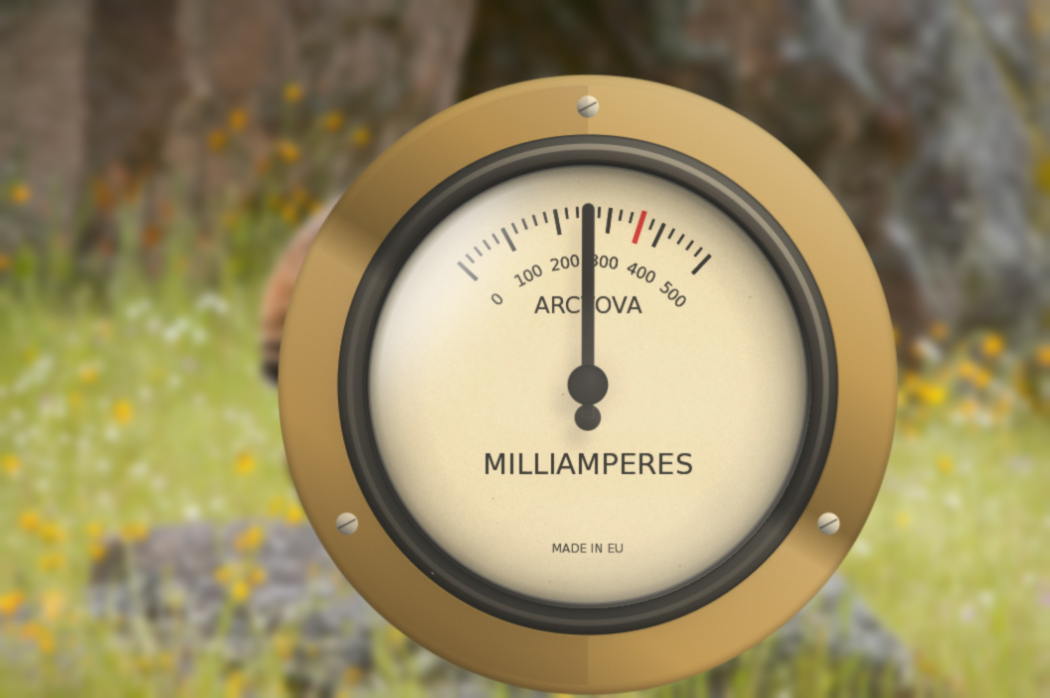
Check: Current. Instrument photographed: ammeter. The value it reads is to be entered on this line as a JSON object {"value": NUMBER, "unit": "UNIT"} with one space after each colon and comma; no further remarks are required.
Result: {"value": 260, "unit": "mA"}
